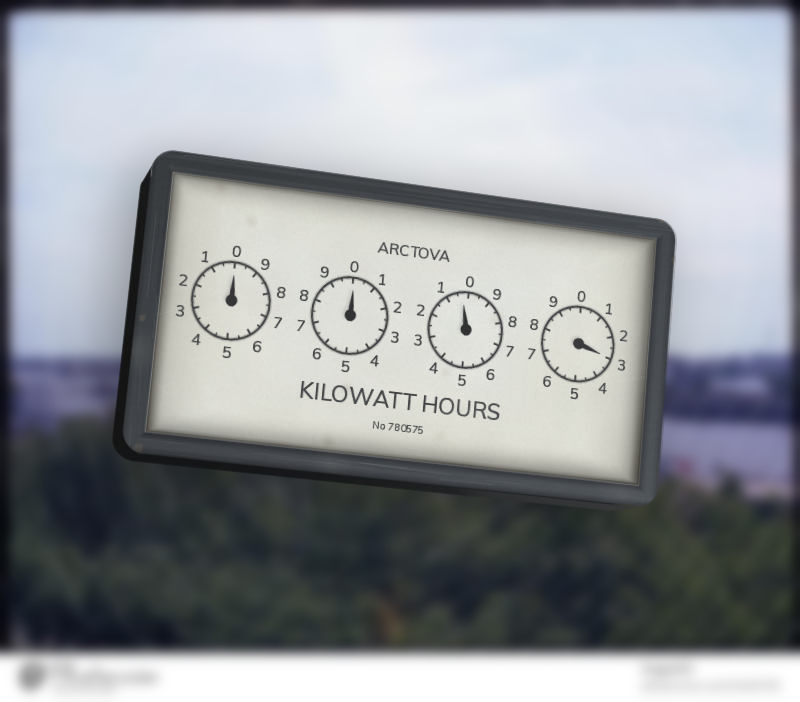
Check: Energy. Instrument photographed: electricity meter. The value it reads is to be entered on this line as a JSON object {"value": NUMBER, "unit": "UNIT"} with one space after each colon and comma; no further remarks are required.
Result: {"value": 3, "unit": "kWh"}
